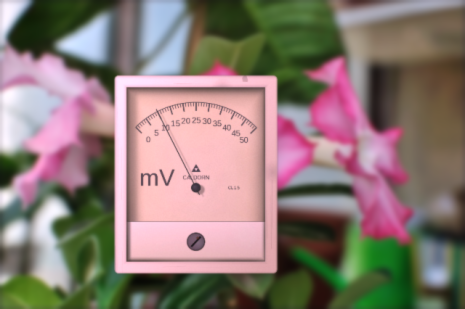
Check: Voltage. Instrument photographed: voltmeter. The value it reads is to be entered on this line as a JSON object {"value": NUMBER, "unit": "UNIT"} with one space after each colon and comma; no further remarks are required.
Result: {"value": 10, "unit": "mV"}
